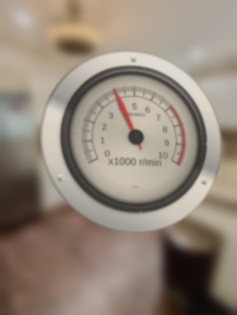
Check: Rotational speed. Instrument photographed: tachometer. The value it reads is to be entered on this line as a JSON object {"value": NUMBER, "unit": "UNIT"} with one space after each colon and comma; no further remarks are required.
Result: {"value": 4000, "unit": "rpm"}
